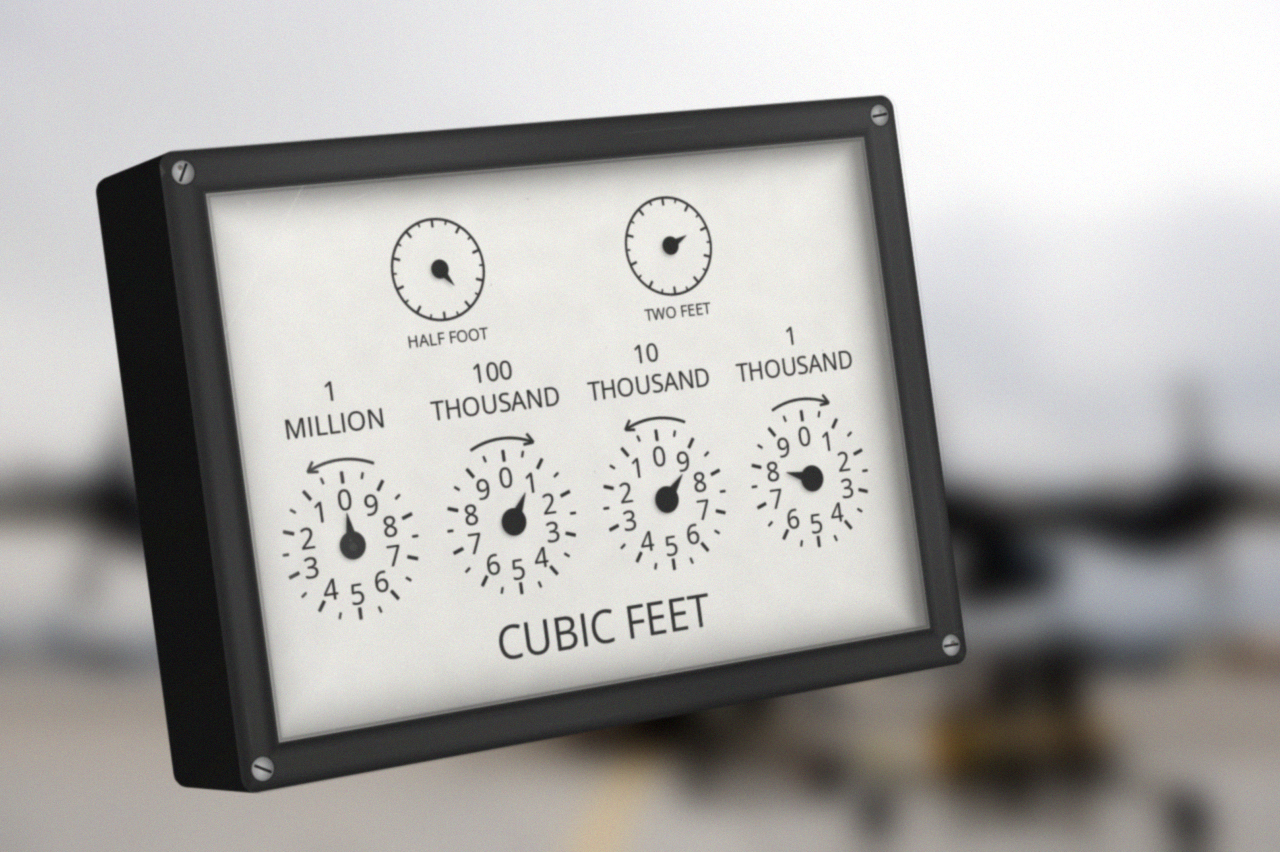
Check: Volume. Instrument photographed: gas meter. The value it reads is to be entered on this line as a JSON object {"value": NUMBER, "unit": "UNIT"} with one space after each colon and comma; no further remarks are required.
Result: {"value": 8800, "unit": "ft³"}
